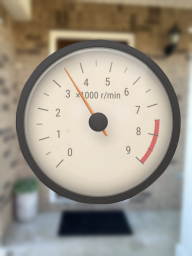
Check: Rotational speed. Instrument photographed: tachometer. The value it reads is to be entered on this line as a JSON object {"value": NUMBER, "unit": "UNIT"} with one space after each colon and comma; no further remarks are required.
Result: {"value": 3500, "unit": "rpm"}
